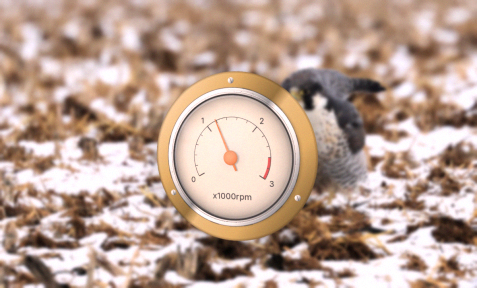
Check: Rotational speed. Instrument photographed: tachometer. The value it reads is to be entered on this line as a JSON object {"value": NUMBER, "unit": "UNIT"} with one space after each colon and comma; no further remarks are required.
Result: {"value": 1200, "unit": "rpm"}
